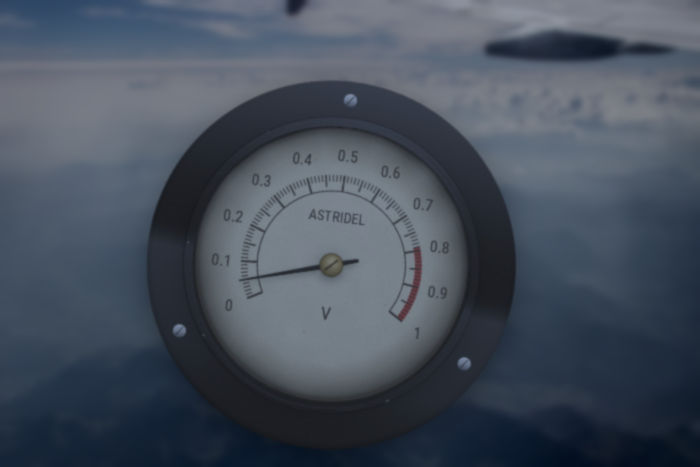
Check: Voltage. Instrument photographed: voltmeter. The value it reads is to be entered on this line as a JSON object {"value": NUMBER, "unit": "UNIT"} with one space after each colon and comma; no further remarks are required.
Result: {"value": 0.05, "unit": "V"}
